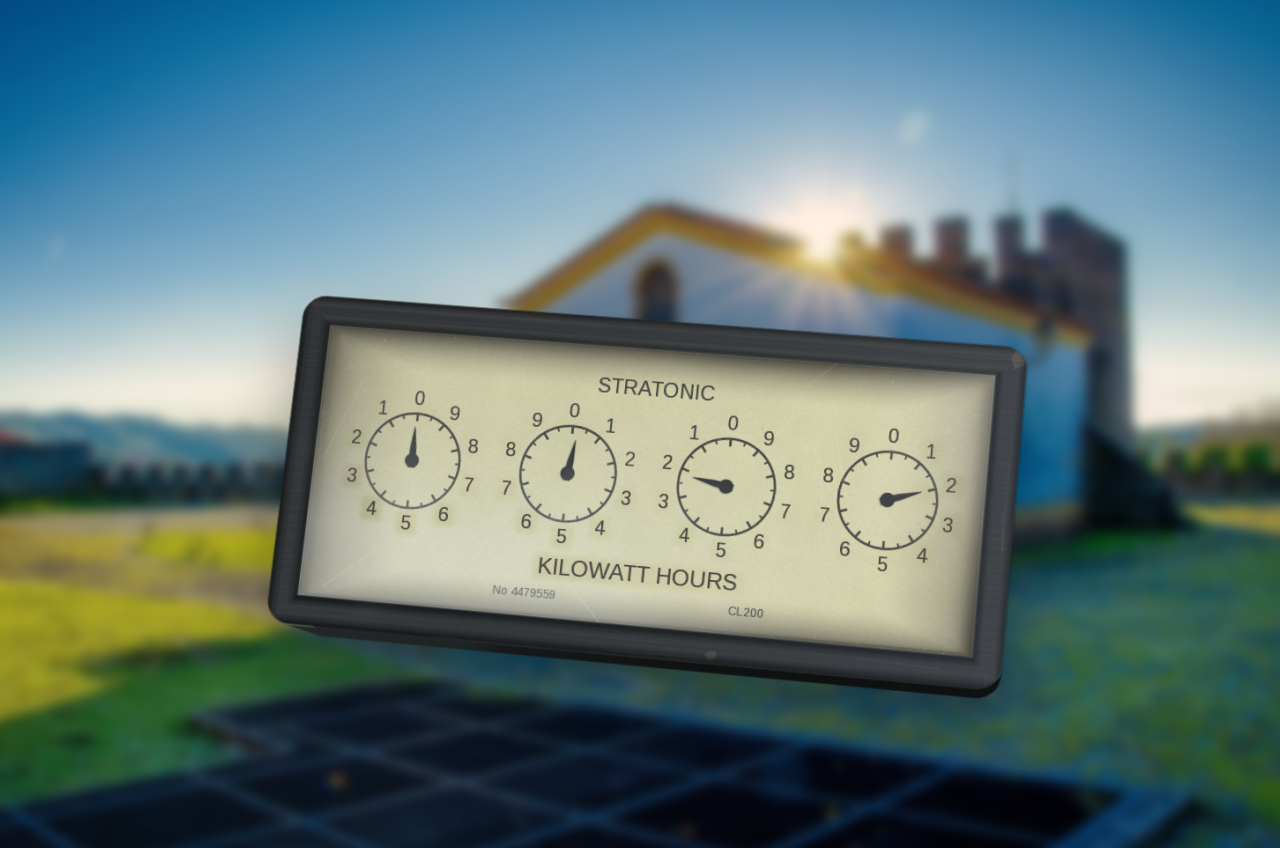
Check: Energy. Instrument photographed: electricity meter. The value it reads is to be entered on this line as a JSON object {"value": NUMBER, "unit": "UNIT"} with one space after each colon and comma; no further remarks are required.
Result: {"value": 22, "unit": "kWh"}
